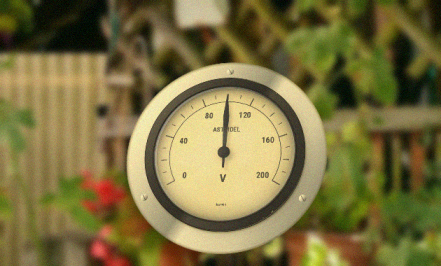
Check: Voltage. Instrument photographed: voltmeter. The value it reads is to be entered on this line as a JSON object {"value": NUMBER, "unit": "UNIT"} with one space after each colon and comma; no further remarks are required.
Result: {"value": 100, "unit": "V"}
